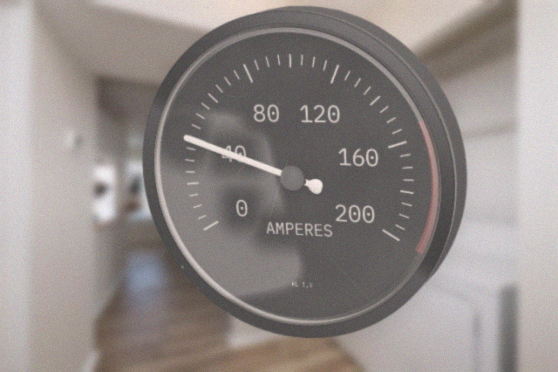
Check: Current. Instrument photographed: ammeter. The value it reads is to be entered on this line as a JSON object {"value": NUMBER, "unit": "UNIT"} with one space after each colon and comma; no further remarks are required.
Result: {"value": 40, "unit": "A"}
